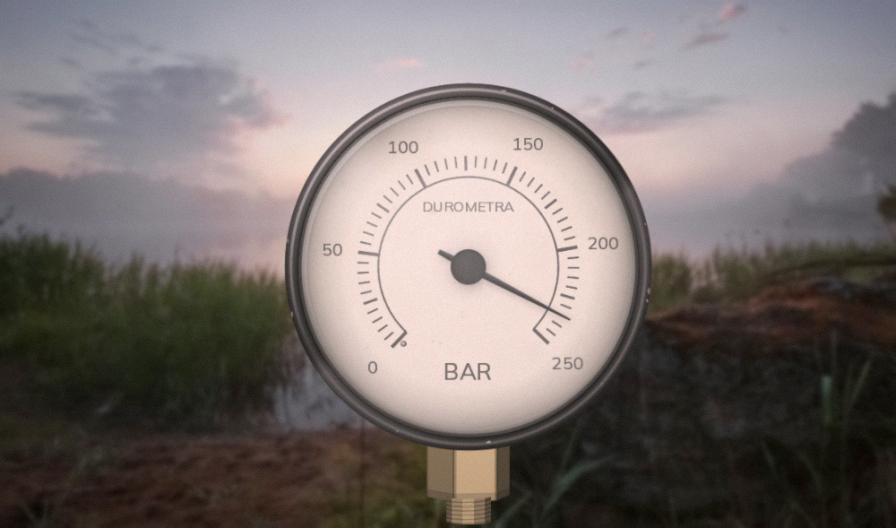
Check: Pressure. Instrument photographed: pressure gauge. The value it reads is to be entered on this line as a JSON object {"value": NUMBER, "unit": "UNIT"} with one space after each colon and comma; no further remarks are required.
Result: {"value": 235, "unit": "bar"}
